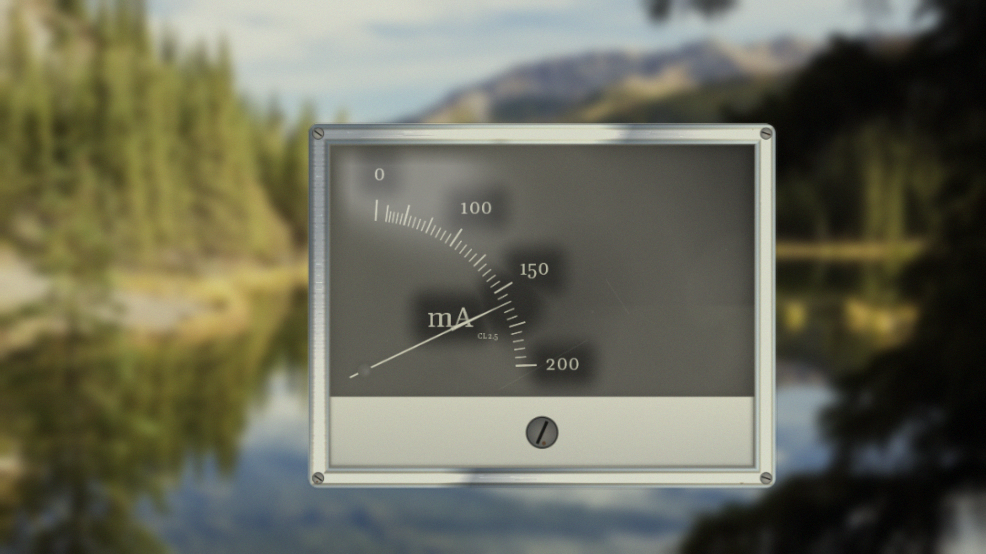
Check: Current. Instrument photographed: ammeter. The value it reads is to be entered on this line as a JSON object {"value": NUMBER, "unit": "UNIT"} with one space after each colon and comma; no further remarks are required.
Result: {"value": 160, "unit": "mA"}
